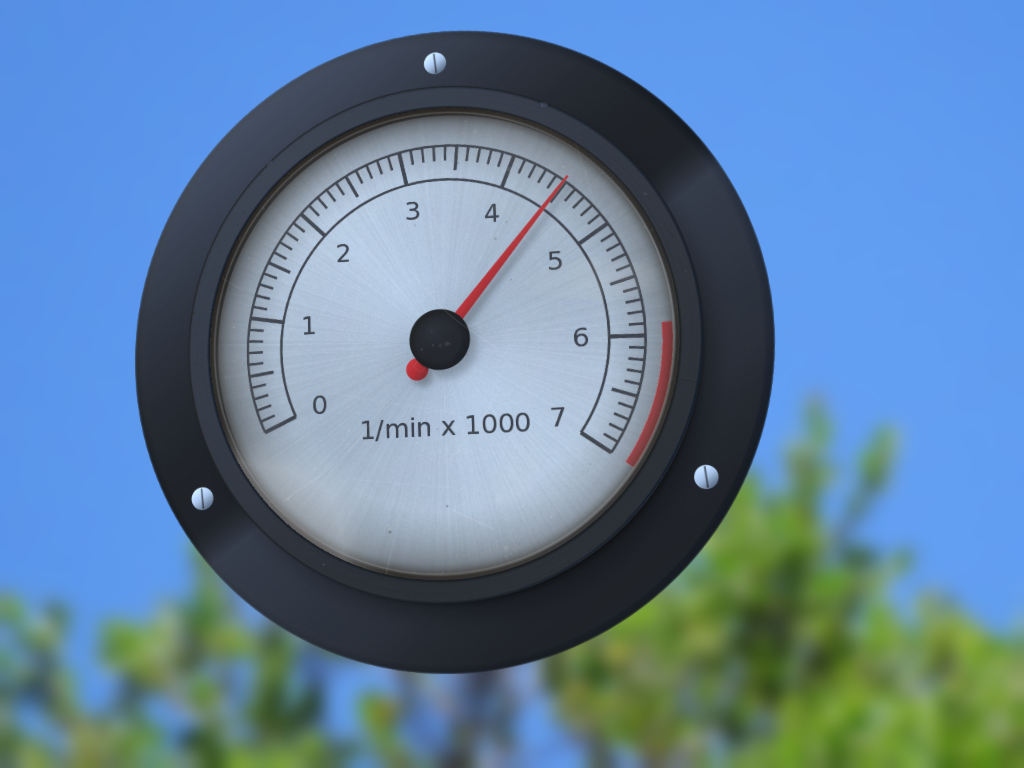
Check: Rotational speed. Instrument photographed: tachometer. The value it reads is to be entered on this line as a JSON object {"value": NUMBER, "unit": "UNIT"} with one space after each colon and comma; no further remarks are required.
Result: {"value": 4500, "unit": "rpm"}
